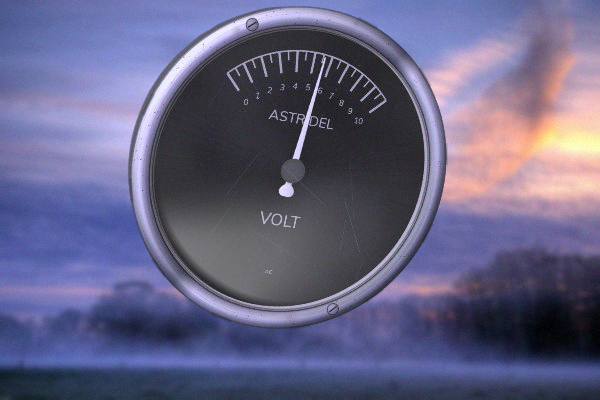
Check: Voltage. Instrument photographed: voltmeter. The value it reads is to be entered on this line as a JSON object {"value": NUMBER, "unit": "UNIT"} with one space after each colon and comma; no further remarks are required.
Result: {"value": 5.5, "unit": "V"}
